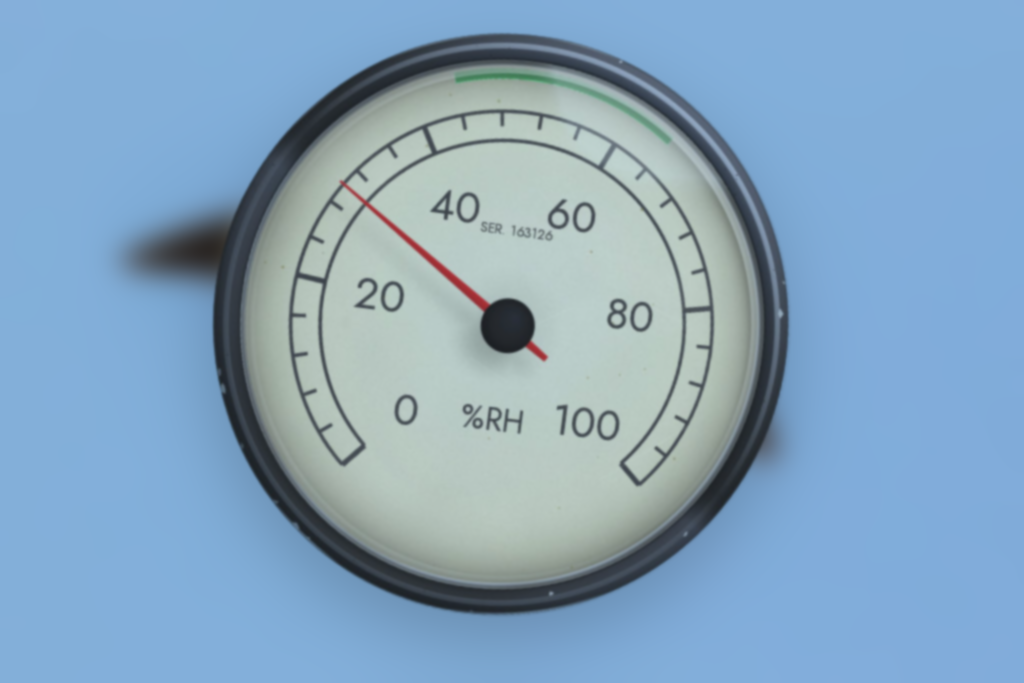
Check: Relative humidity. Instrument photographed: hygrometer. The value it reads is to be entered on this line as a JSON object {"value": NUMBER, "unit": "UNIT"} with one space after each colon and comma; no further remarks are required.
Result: {"value": 30, "unit": "%"}
